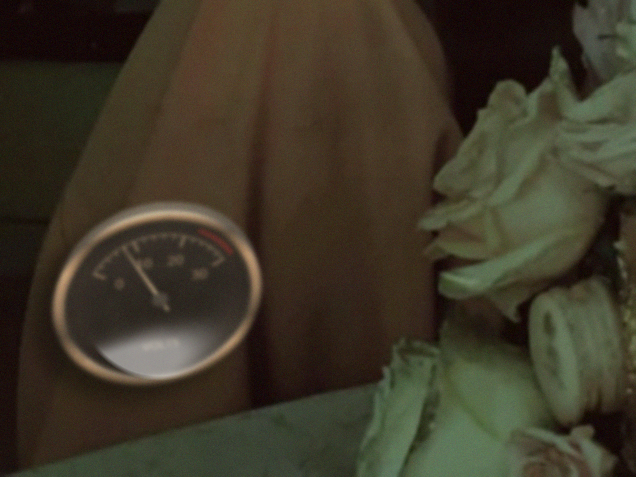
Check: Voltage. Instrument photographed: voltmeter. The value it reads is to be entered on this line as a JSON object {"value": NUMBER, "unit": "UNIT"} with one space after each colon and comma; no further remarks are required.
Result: {"value": 8, "unit": "V"}
